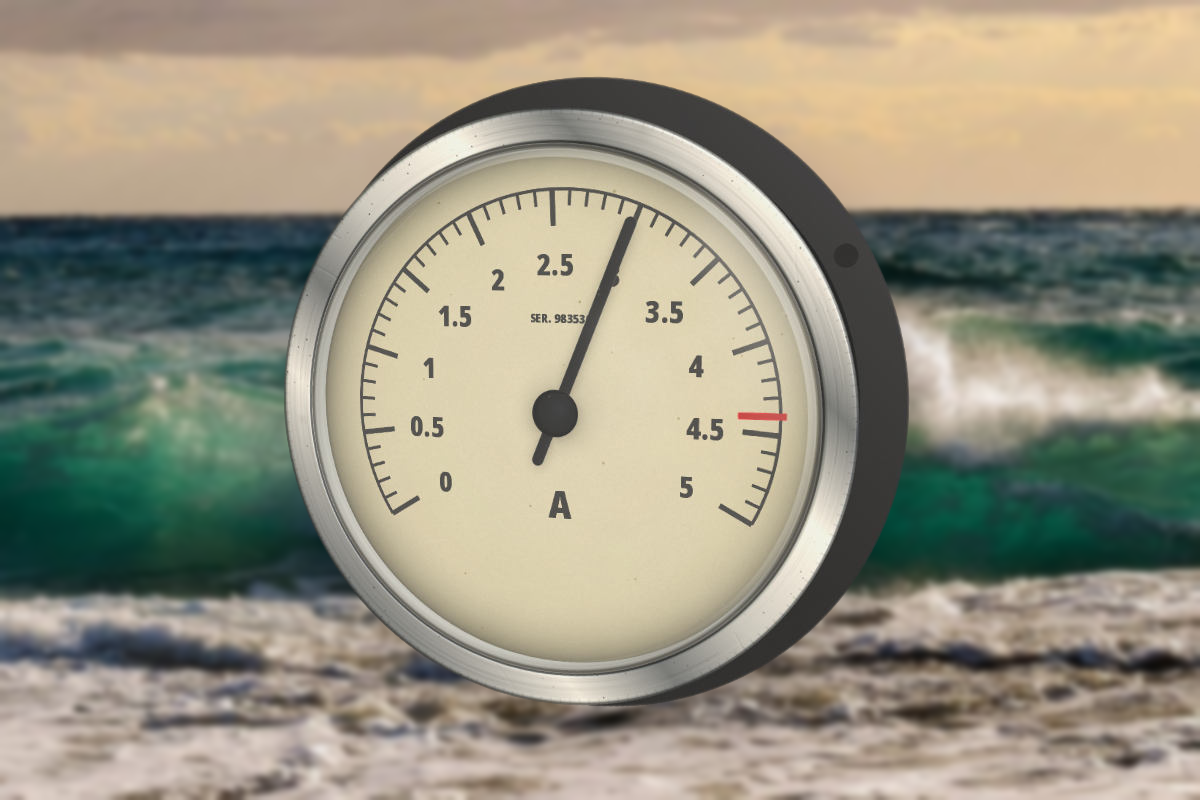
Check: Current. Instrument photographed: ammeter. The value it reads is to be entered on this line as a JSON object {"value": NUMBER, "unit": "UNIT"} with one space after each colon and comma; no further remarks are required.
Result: {"value": 3, "unit": "A"}
